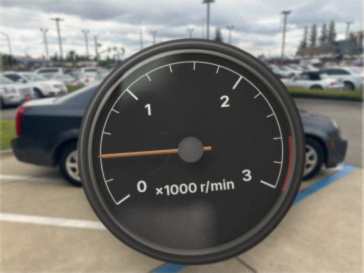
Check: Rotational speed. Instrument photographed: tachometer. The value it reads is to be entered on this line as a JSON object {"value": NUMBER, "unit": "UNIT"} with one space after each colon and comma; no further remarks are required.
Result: {"value": 400, "unit": "rpm"}
